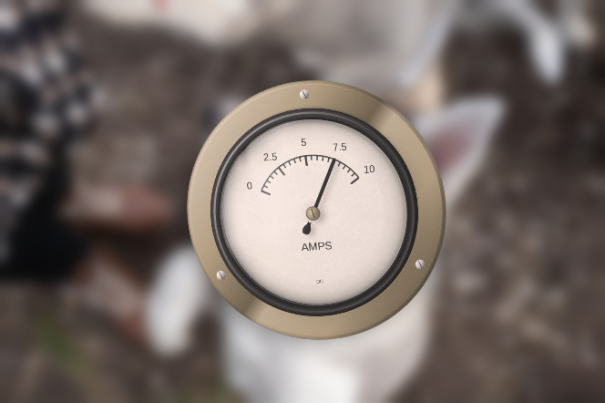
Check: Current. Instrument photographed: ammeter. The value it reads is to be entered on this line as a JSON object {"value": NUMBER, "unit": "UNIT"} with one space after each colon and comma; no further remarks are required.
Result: {"value": 7.5, "unit": "A"}
